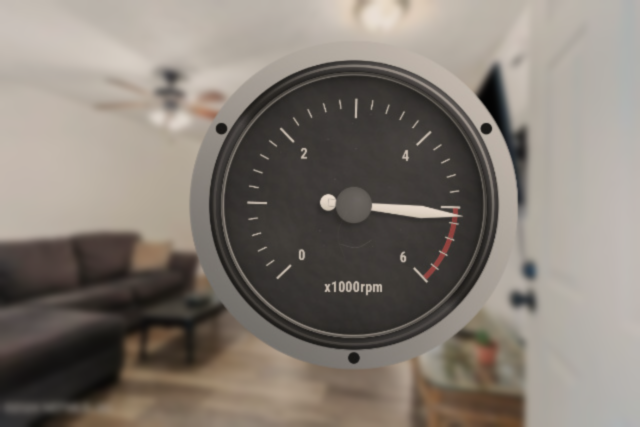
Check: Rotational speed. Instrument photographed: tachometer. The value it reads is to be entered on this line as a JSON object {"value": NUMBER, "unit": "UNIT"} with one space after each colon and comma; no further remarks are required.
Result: {"value": 5100, "unit": "rpm"}
